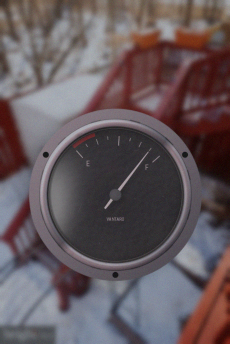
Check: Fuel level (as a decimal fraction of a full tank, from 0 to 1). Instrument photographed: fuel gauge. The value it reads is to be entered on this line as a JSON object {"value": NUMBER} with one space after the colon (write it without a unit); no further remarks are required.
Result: {"value": 0.875}
